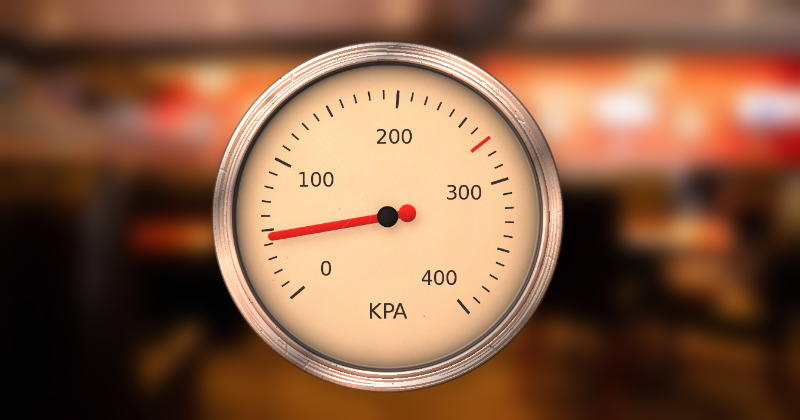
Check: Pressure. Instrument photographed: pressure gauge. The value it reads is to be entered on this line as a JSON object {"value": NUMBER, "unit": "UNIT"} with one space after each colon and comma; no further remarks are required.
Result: {"value": 45, "unit": "kPa"}
